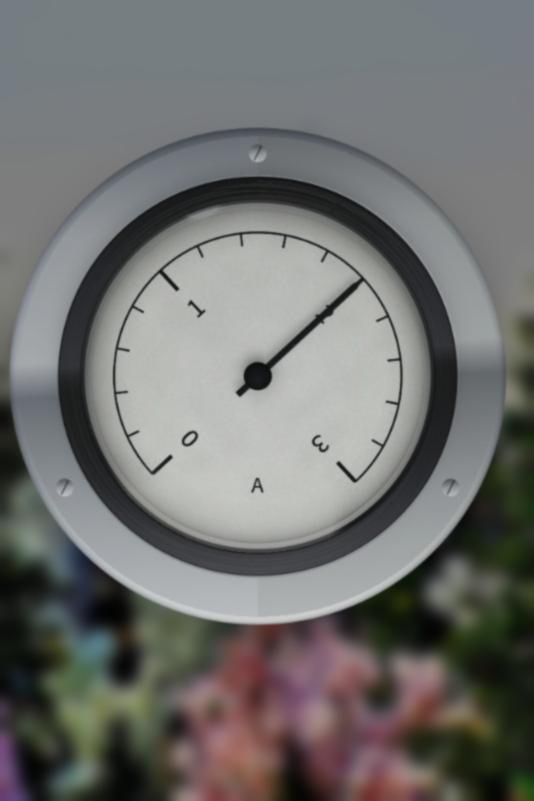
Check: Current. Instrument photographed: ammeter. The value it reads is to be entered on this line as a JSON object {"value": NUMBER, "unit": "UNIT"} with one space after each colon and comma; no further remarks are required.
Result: {"value": 2, "unit": "A"}
